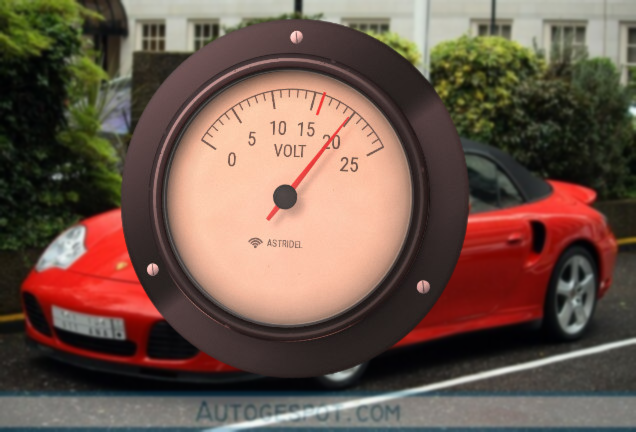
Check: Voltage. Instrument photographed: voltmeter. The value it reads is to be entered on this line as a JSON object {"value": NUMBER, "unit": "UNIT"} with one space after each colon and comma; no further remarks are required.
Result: {"value": 20, "unit": "V"}
